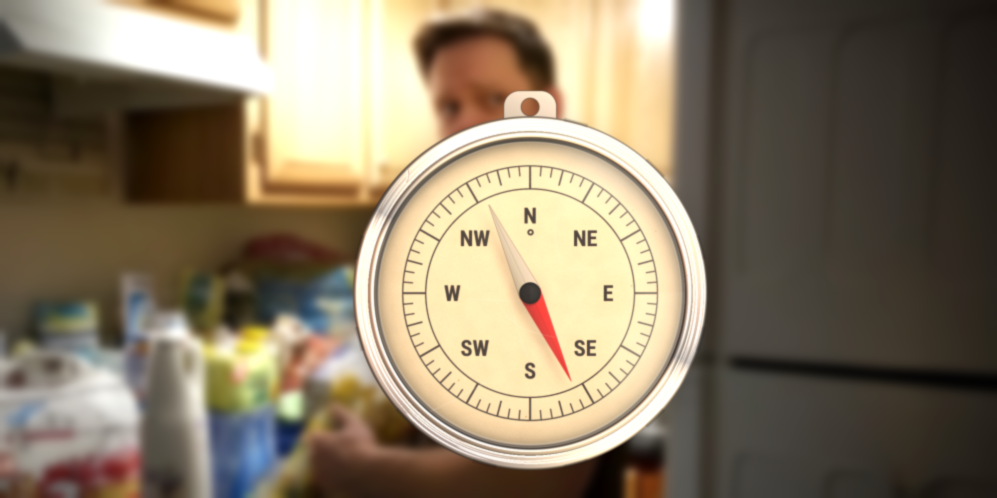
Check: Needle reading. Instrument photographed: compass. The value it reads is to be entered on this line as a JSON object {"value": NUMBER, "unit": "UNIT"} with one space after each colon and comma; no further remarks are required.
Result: {"value": 155, "unit": "°"}
